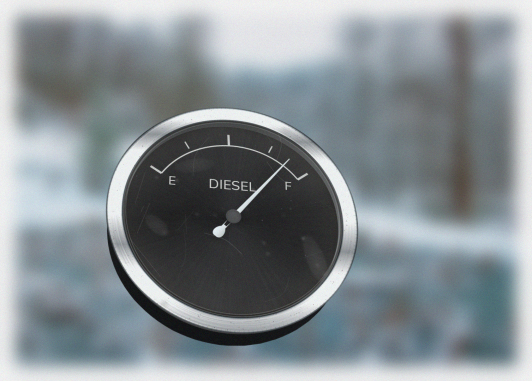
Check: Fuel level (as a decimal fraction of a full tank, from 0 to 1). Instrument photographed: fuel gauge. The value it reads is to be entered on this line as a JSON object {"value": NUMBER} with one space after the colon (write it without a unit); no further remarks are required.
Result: {"value": 0.875}
